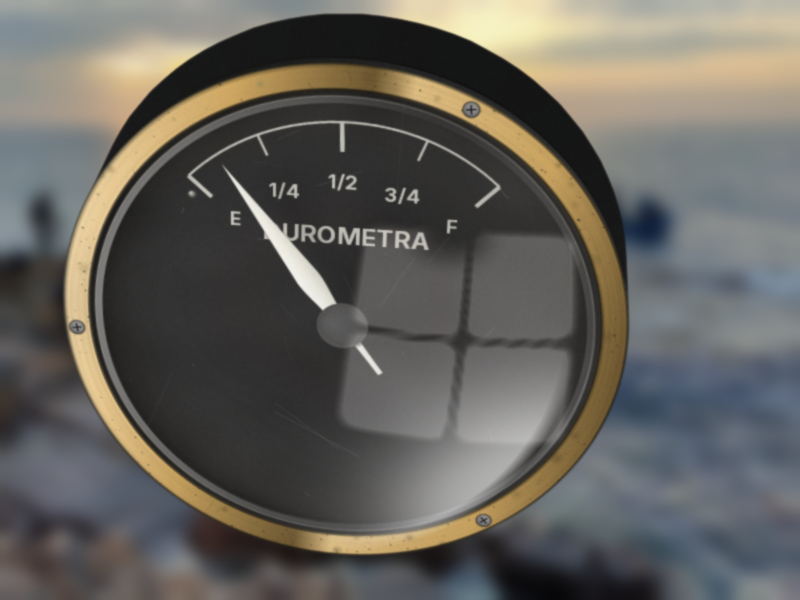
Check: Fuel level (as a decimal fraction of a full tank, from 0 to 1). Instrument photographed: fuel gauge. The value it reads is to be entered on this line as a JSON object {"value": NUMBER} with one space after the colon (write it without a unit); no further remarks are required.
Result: {"value": 0.125}
